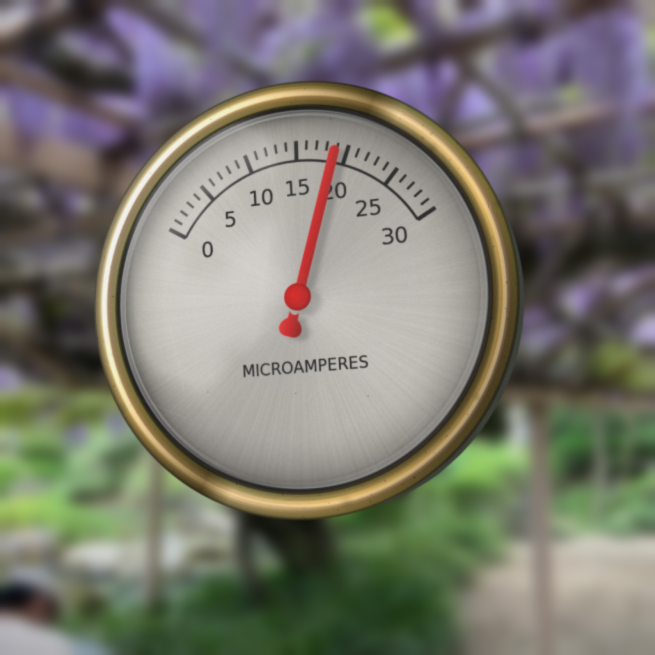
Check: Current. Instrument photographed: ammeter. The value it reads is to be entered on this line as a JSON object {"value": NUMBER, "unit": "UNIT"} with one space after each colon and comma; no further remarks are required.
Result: {"value": 19, "unit": "µA"}
